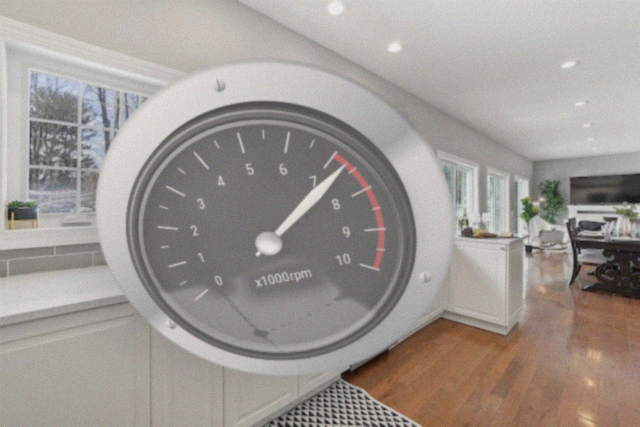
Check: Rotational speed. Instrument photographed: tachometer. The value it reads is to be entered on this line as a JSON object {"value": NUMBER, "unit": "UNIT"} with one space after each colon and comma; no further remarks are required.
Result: {"value": 7250, "unit": "rpm"}
